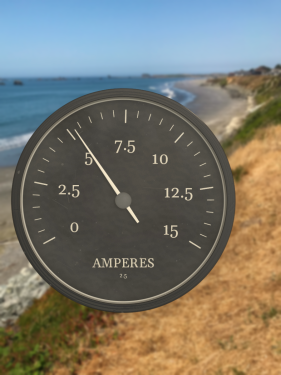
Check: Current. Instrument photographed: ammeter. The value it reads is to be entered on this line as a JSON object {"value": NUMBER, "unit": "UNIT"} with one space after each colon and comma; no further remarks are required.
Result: {"value": 5.25, "unit": "A"}
